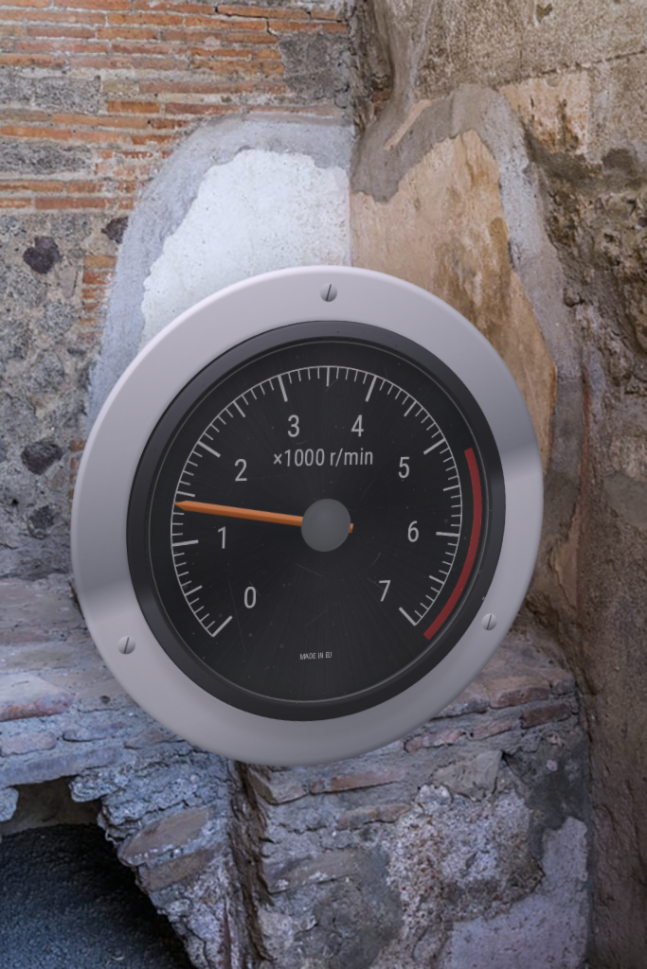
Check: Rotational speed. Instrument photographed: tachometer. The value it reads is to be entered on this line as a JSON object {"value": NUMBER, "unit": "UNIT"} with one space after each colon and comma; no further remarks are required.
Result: {"value": 1400, "unit": "rpm"}
